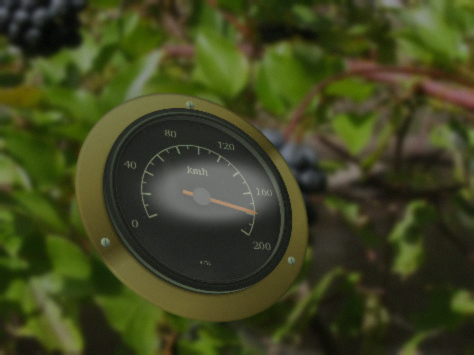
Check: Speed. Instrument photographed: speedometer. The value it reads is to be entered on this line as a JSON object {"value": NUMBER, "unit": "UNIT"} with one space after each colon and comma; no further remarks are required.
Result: {"value": 180, "unit": "km/h"}
